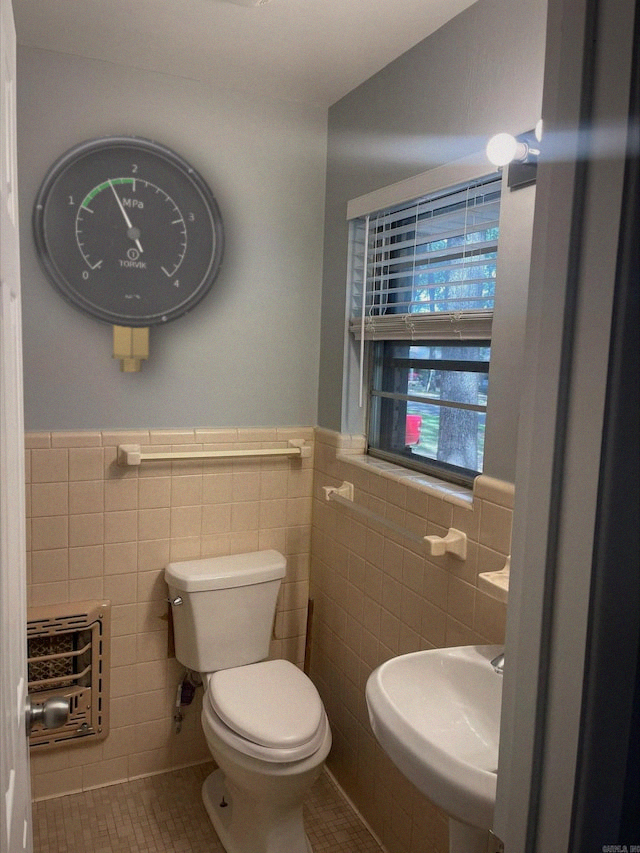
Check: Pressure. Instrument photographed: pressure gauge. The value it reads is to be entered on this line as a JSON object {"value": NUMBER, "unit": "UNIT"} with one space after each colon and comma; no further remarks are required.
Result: {"value": 1.6, "unit": "MPa"}
